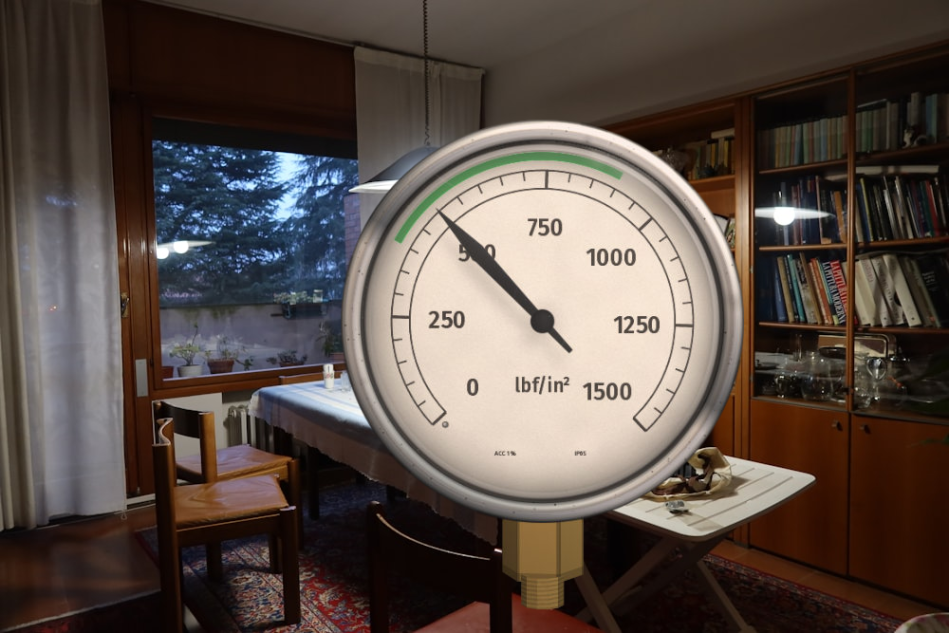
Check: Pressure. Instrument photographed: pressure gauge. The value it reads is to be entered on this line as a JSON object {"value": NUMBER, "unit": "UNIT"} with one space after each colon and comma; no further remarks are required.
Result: {"value": 500, "unit": "psi"}
